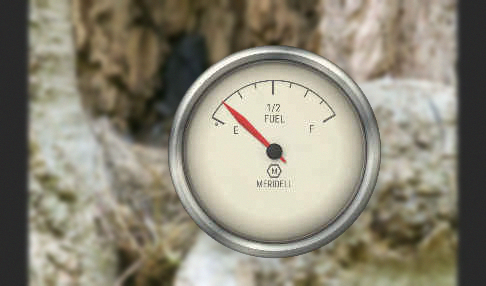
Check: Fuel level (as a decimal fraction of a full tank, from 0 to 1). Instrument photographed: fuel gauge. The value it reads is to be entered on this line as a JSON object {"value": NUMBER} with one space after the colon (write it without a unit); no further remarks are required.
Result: {"value": 0.125}
